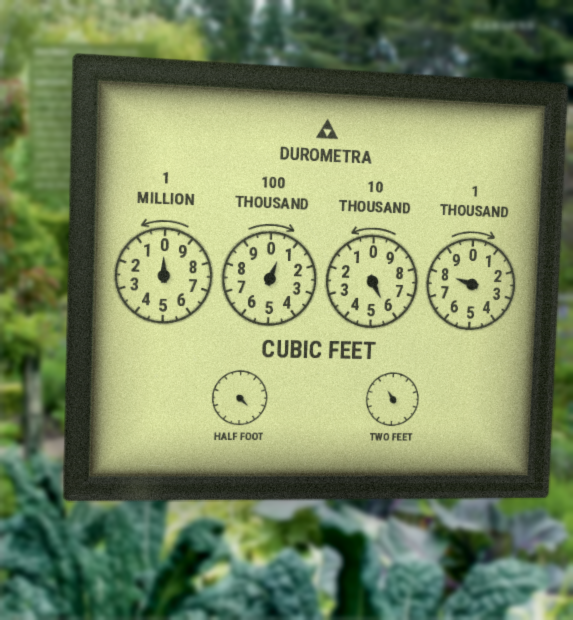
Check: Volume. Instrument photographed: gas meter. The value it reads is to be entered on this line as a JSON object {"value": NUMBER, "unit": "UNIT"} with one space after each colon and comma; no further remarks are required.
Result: {"value": 5800, "unit": "ft³"}
